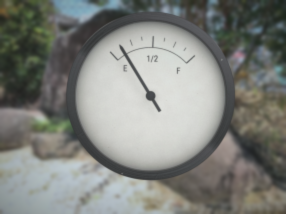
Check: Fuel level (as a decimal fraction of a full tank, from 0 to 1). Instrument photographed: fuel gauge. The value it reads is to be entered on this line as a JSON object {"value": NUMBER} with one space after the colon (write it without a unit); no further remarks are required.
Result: {"value": 0.125}
